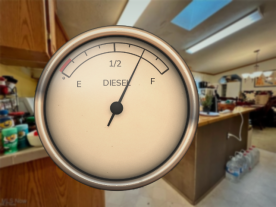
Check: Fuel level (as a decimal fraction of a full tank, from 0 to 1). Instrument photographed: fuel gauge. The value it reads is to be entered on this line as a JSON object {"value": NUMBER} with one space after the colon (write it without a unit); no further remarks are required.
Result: {"value": 0.75}
